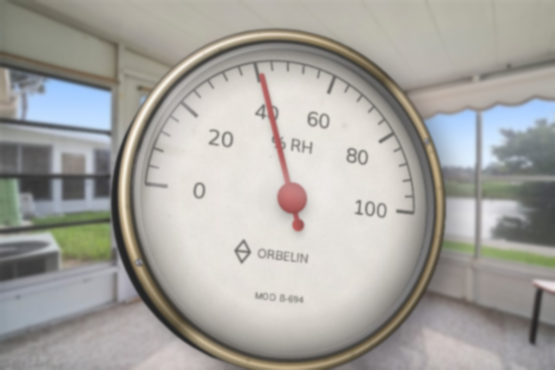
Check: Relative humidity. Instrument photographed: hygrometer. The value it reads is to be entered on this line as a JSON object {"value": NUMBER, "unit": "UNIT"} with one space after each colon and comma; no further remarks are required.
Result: {"value": 40, "unit": "%"}
